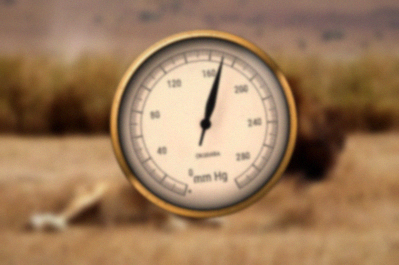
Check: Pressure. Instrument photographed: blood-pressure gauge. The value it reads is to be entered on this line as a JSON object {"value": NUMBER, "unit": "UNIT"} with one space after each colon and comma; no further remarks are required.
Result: {"value": 170, "unit": "mmHg"}
